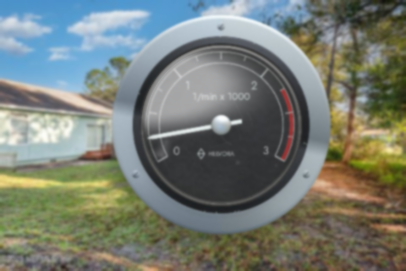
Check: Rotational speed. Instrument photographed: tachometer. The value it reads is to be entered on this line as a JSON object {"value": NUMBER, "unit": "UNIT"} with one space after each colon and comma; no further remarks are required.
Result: {"value": 250, "unit": "rpm"}
